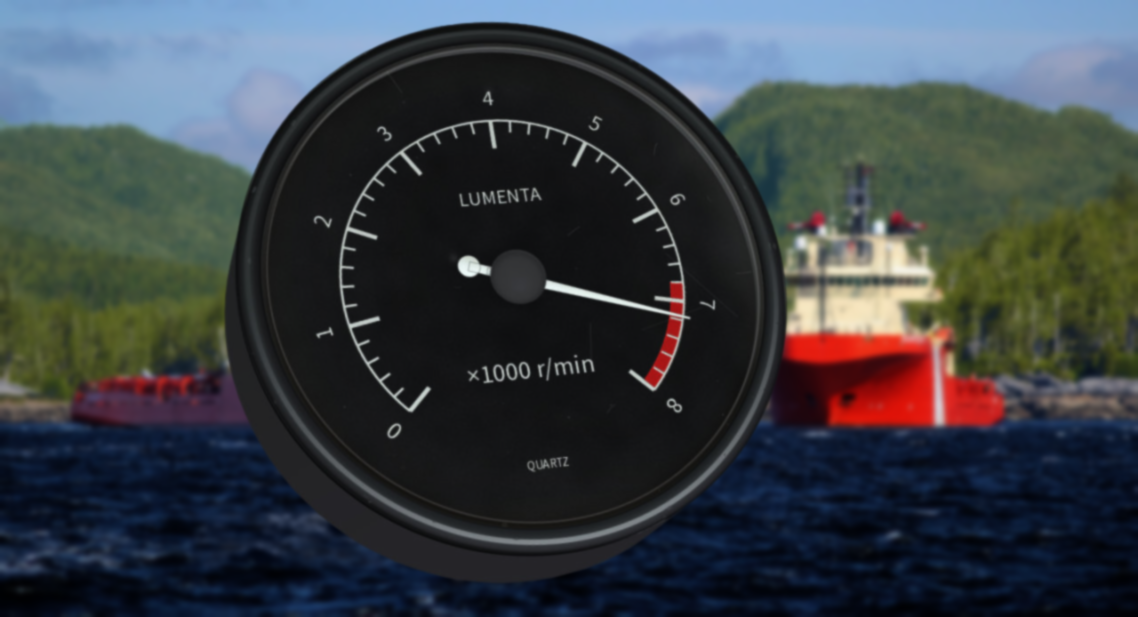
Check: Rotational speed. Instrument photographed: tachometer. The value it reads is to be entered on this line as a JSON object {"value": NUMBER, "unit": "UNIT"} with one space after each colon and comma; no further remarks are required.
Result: {"value": 7200, "unit": "rpm"}
